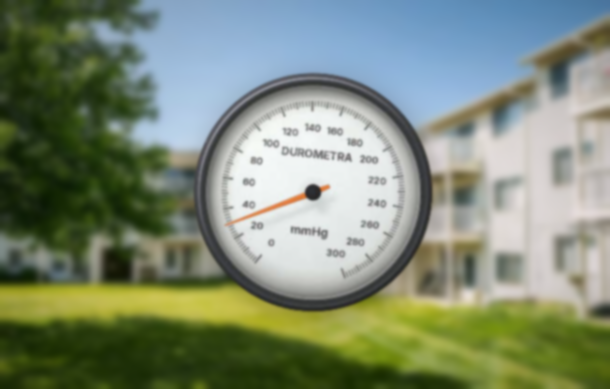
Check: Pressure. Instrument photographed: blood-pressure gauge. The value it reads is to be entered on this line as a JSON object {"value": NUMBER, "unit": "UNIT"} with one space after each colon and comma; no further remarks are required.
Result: {"value": 30, "unit": "mmHg"}
